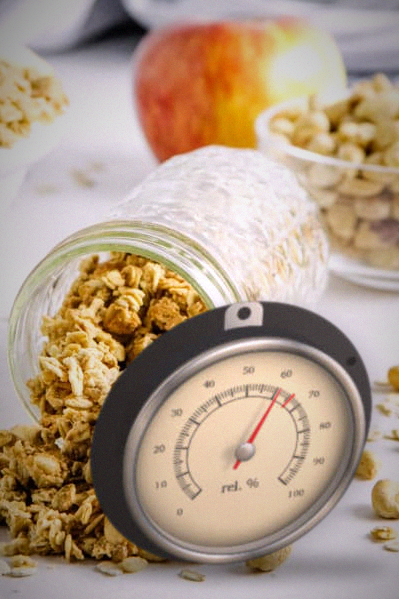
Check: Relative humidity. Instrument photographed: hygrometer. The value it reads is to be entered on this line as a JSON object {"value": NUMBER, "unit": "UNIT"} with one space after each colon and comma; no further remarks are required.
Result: {"value": 60, "unit": "%"}
